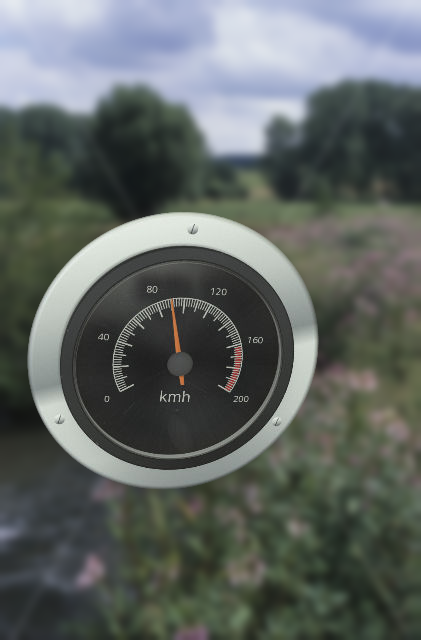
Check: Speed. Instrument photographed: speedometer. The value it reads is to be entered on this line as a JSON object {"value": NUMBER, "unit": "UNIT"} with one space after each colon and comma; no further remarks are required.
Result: {"value": 90, "unit": "km/h"}
